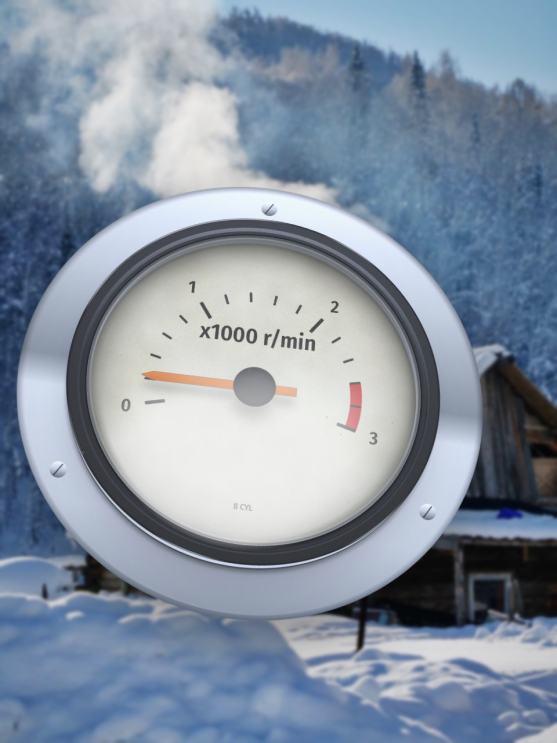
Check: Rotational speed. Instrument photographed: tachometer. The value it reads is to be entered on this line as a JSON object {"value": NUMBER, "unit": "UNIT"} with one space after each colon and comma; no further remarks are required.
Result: {"value": 200, "unit": "rpm"}
